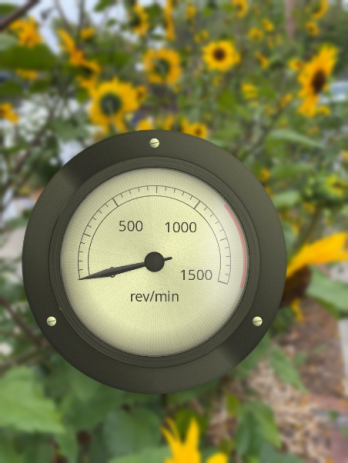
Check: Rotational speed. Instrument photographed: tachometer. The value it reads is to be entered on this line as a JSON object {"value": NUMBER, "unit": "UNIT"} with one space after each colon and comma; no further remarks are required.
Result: {"value": 0, "unit": "rpm"}
